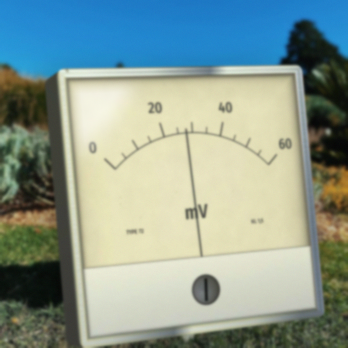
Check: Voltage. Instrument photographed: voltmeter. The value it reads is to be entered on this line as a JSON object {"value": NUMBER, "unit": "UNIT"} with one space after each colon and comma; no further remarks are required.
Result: {"value": 27.5, "unit": "mV"}
